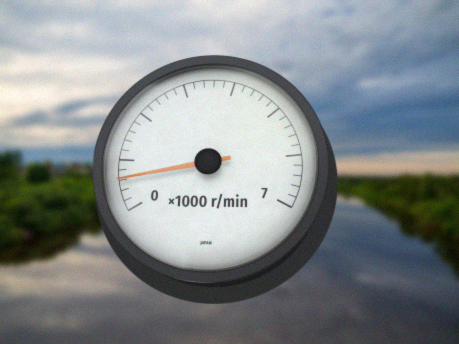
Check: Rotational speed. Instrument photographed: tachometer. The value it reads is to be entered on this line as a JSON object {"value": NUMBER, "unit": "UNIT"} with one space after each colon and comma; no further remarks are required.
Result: {"value": 600, "unit": "rpm"}
